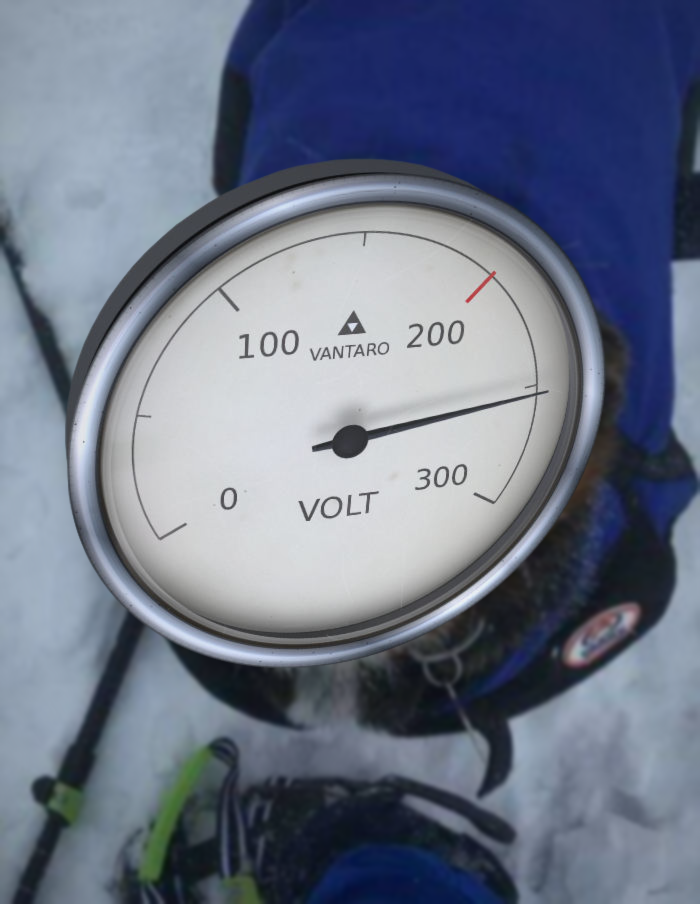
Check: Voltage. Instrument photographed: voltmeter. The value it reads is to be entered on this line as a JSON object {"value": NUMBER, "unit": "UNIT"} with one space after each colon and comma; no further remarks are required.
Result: {"value": 250, "unit": "V"}
